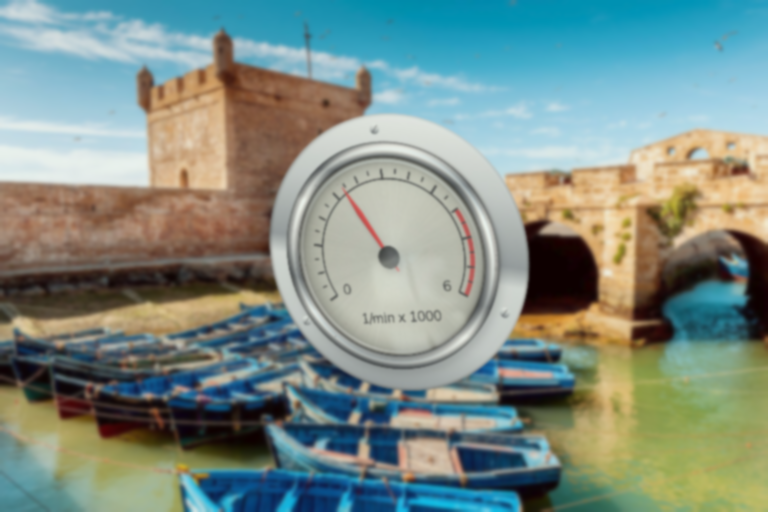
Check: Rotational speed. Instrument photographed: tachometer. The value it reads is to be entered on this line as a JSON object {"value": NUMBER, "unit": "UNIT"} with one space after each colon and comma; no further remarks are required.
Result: {"value": 2250, "unit": "rpm"}
